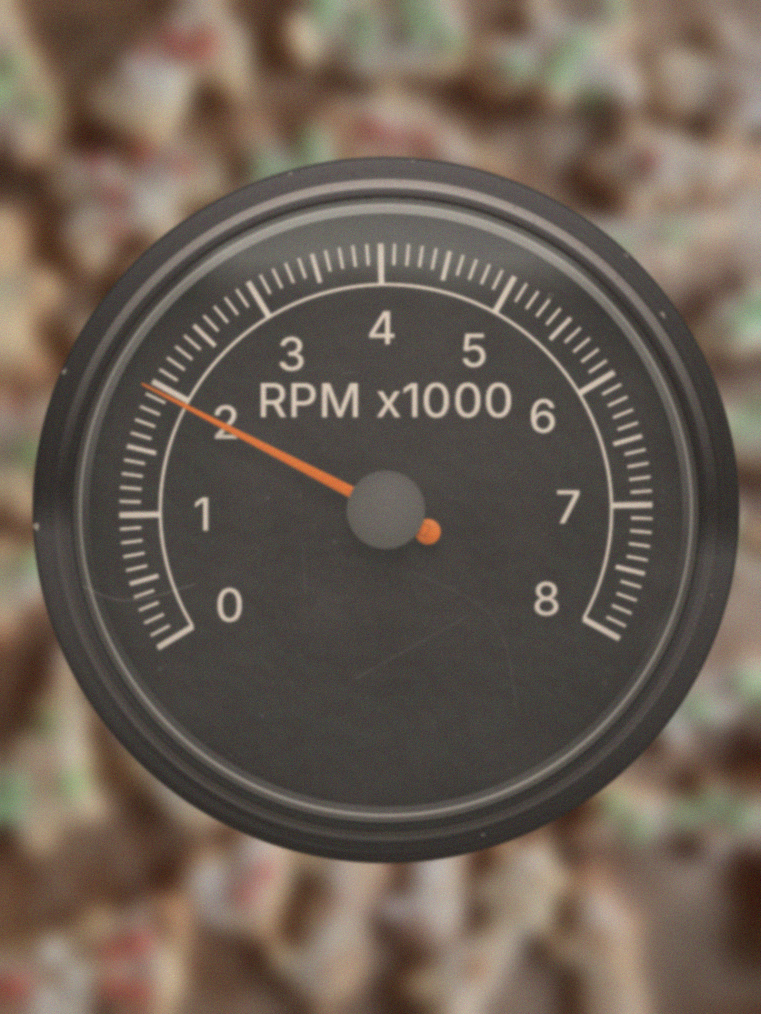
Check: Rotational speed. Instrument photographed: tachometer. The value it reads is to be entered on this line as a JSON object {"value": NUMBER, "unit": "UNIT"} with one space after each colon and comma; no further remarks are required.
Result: {"value": 1950, "unit": "rpm"}
